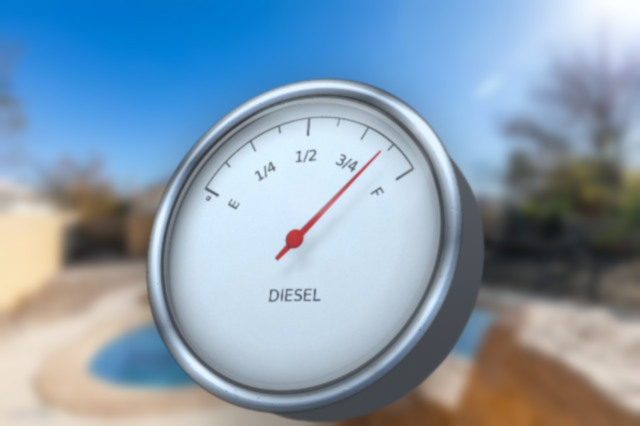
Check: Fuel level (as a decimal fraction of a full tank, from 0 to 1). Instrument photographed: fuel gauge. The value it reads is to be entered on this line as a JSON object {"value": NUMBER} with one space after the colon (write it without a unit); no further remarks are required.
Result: {"value": 0.875}
